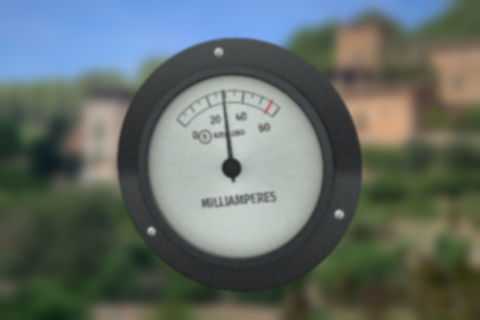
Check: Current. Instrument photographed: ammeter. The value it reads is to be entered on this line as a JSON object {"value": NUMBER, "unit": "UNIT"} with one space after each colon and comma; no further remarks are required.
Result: {"value": 30, "unit": "mA"}
